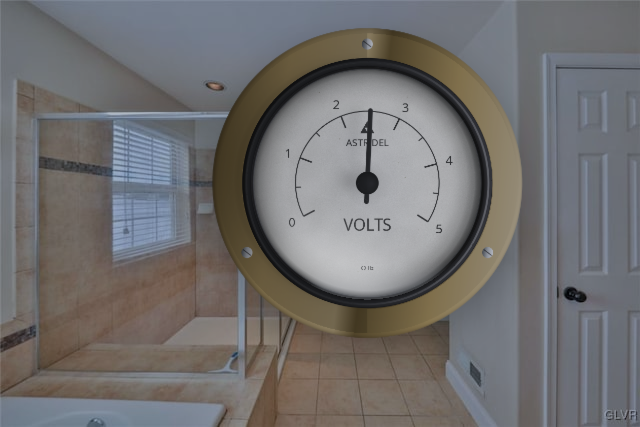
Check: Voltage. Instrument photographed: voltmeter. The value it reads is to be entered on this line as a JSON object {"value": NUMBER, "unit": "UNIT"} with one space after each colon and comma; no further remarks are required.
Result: {"value": 2.5, "unit": "V"}
